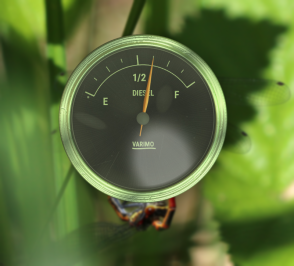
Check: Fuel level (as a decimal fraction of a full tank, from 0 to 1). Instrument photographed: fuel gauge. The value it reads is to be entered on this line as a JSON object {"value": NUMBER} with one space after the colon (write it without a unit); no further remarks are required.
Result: {"value": 0.625}
